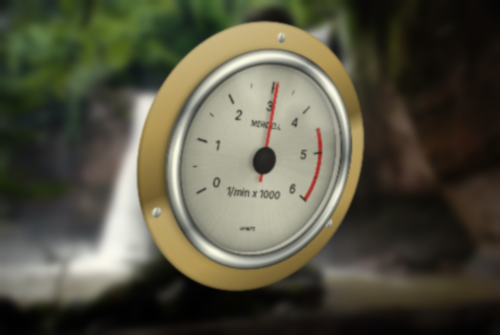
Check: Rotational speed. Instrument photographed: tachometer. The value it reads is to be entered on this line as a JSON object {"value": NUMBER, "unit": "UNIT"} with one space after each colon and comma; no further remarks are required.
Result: {"value": 3000, "unit": "rpm"}
